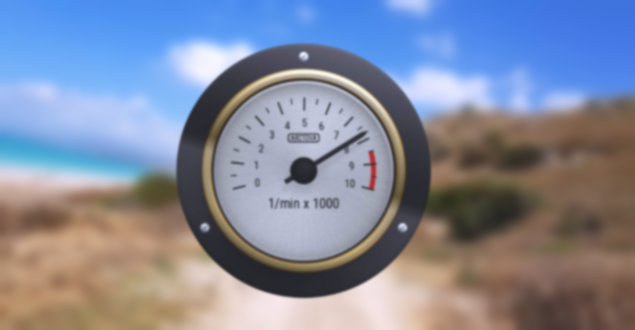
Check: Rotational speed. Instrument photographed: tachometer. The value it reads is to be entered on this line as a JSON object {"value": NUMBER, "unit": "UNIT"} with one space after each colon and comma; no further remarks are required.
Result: {"value": 7750, "unit": "rpm"}
